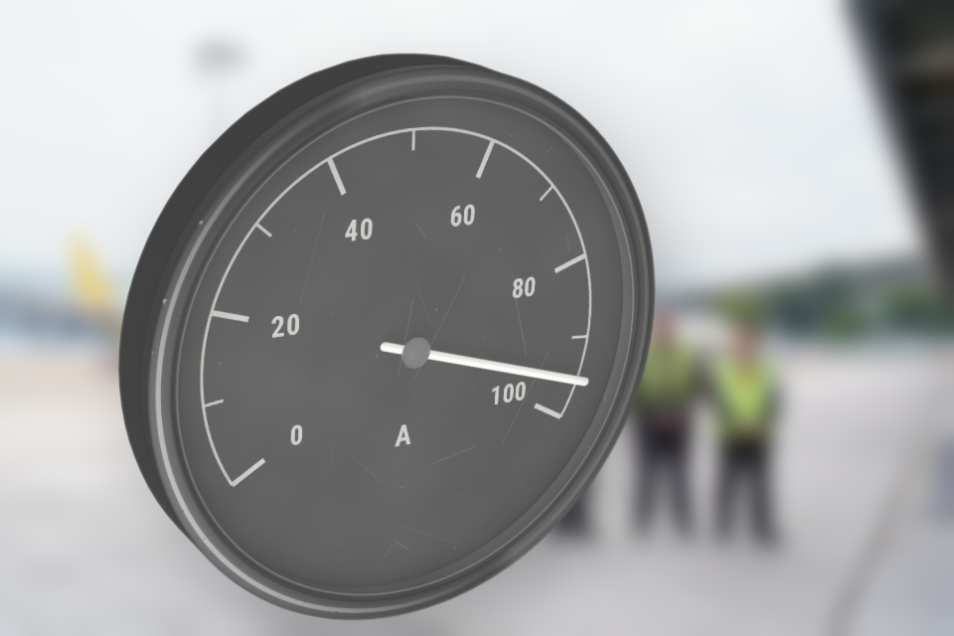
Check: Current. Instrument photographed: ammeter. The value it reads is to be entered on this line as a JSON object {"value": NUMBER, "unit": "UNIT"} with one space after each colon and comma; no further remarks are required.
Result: {"value": 95, "unit": "A"}
